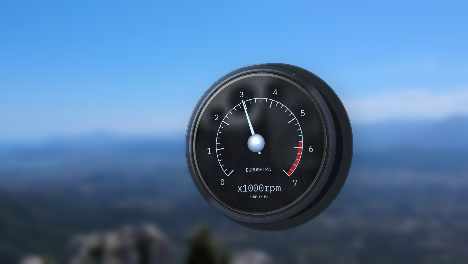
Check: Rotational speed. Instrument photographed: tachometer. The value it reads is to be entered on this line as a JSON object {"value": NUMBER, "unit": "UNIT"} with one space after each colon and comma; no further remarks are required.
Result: {"value": 3000, "unit": "rpm"}
